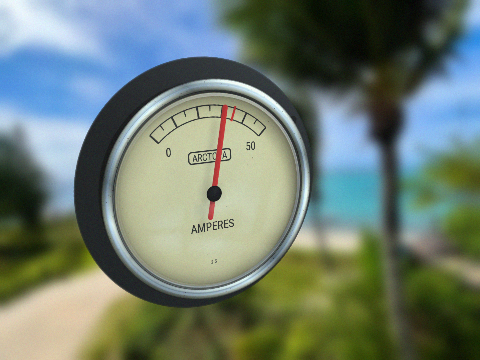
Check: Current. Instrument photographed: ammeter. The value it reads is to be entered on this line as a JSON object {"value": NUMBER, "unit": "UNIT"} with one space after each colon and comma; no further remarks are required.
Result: {"value": 30, "unit": "A"}
